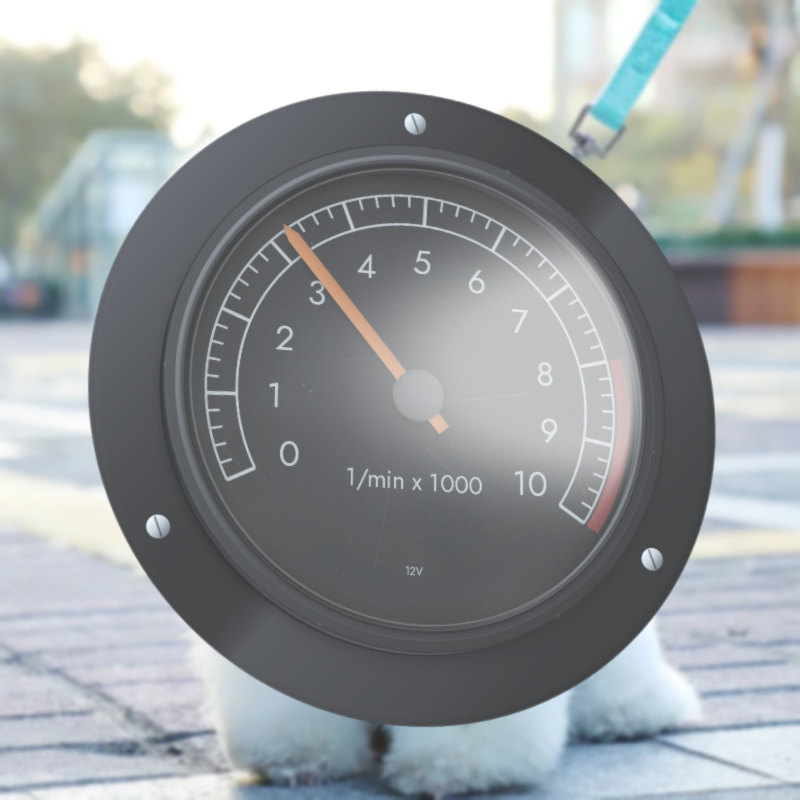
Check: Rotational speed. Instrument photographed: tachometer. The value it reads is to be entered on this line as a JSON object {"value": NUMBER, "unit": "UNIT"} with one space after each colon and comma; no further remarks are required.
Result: {"value": 3200, "unit": "rpm"}
